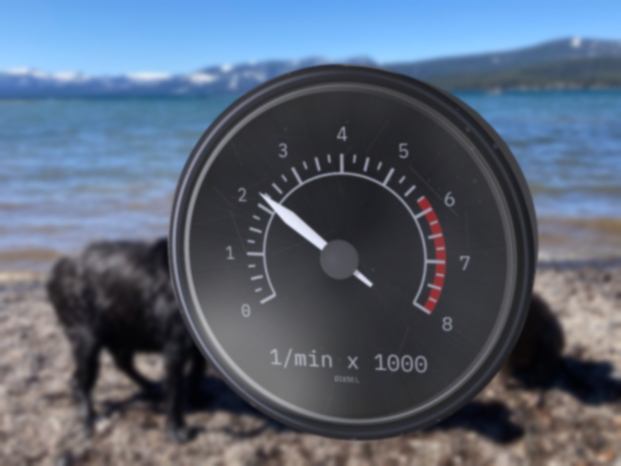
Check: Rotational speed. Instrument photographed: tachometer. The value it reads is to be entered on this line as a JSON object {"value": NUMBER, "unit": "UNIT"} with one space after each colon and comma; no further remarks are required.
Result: {"value": 2250, "unit": "rpm"}
